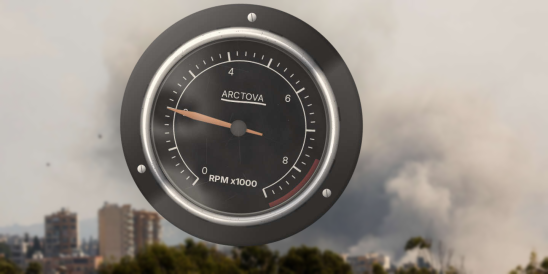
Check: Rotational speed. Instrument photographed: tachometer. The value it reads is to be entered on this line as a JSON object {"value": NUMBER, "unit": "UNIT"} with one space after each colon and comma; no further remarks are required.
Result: {"value": 2000, "unit": "rpm"}
